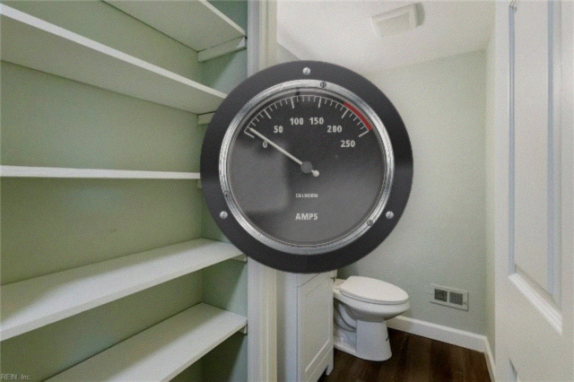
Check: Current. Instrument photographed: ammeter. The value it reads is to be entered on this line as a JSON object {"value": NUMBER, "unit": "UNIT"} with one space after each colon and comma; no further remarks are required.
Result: {"value": 10, "unit": "A"}
